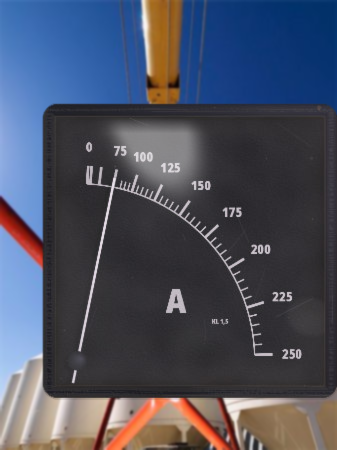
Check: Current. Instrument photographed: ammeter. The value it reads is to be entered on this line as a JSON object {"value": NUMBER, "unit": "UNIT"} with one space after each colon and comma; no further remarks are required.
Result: {"value": 75, "unit": "A"}
